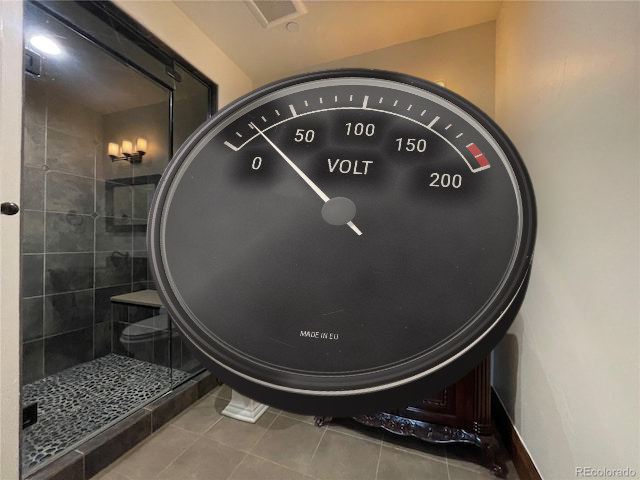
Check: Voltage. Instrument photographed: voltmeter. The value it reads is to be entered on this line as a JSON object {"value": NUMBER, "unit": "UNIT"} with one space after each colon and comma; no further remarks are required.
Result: {"value": 20, "unit": "V"}
